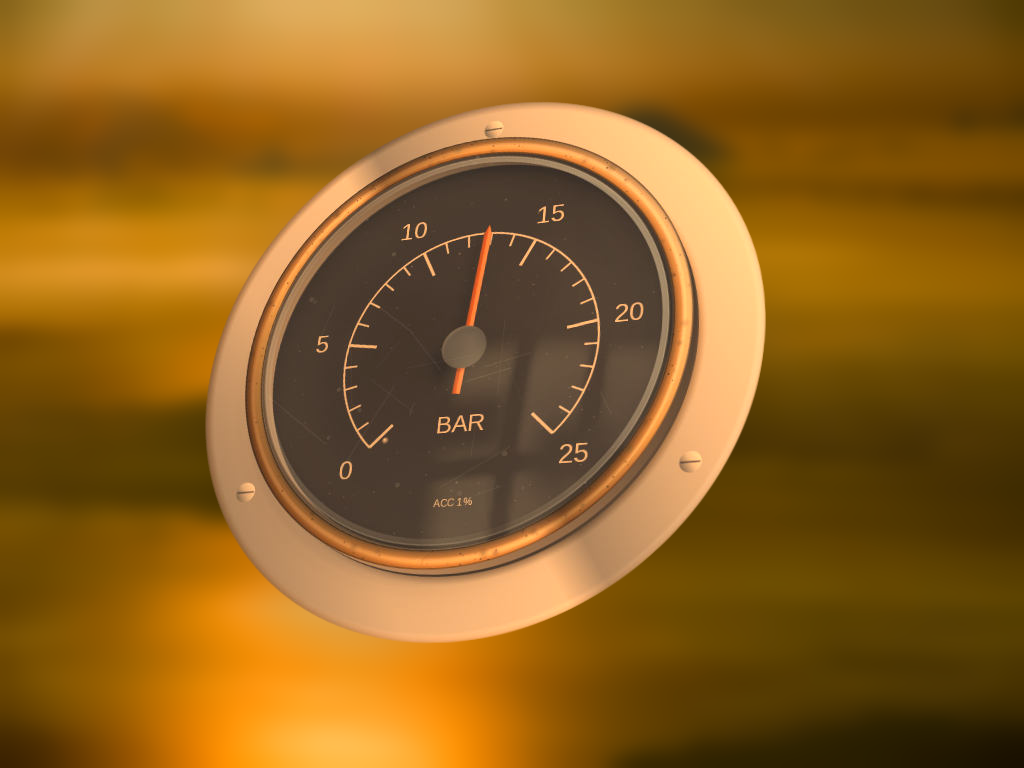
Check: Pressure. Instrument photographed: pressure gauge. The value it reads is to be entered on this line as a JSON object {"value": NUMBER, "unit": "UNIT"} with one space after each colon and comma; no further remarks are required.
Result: {"value": 13, "unit": "bar"}
